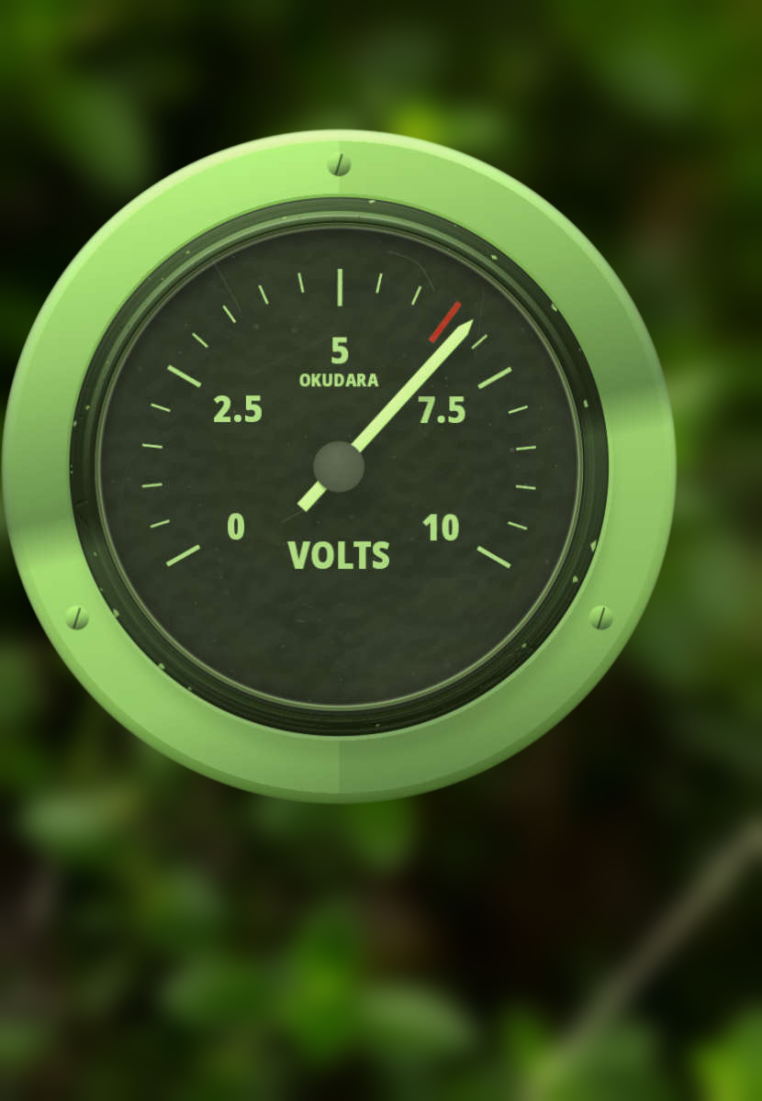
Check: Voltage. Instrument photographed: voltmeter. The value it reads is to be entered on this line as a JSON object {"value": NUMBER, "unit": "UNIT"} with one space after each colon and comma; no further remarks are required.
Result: {"value": 6.75, "unit": "V"}
